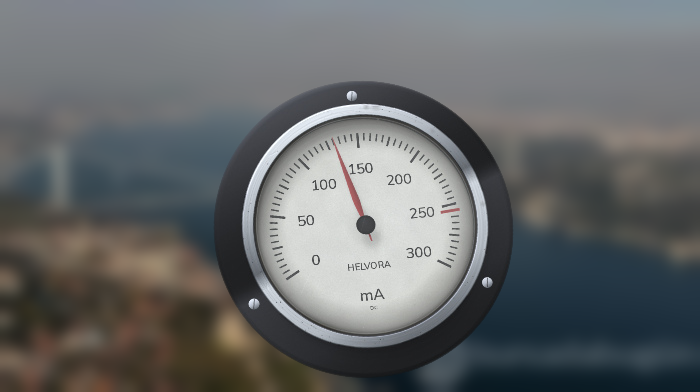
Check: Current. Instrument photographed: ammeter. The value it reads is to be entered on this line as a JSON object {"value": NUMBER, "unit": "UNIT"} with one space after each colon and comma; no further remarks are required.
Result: {"value": 130, "unit": "mA"}
